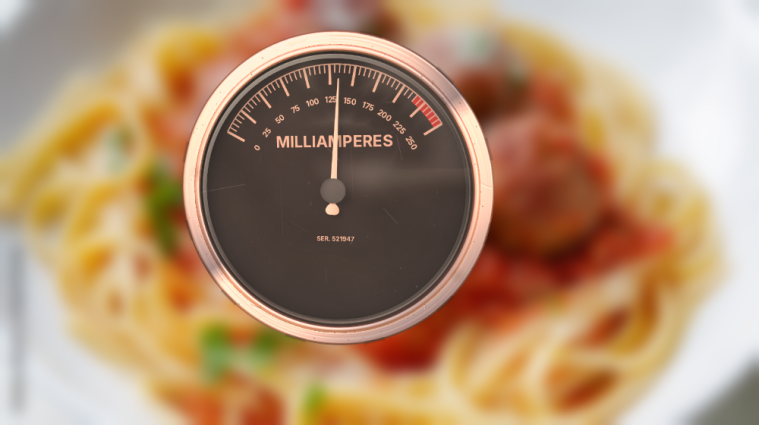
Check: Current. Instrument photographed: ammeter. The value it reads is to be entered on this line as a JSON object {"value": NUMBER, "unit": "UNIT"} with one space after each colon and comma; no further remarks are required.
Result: {"value": 135, "unit": "mA"}
